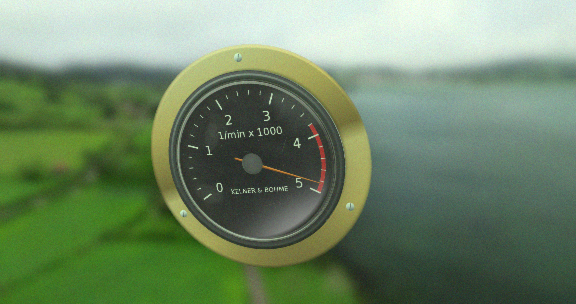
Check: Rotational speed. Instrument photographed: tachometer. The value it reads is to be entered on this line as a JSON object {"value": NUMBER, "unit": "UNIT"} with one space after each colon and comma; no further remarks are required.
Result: {"value": 4800, "unit": "rpm"}
